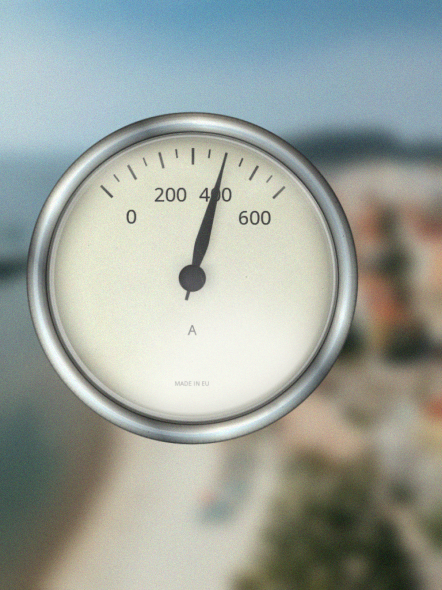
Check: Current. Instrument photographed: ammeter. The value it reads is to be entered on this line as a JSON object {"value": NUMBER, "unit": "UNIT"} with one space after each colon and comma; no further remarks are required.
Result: {"value": 400, "unit": "A"}
